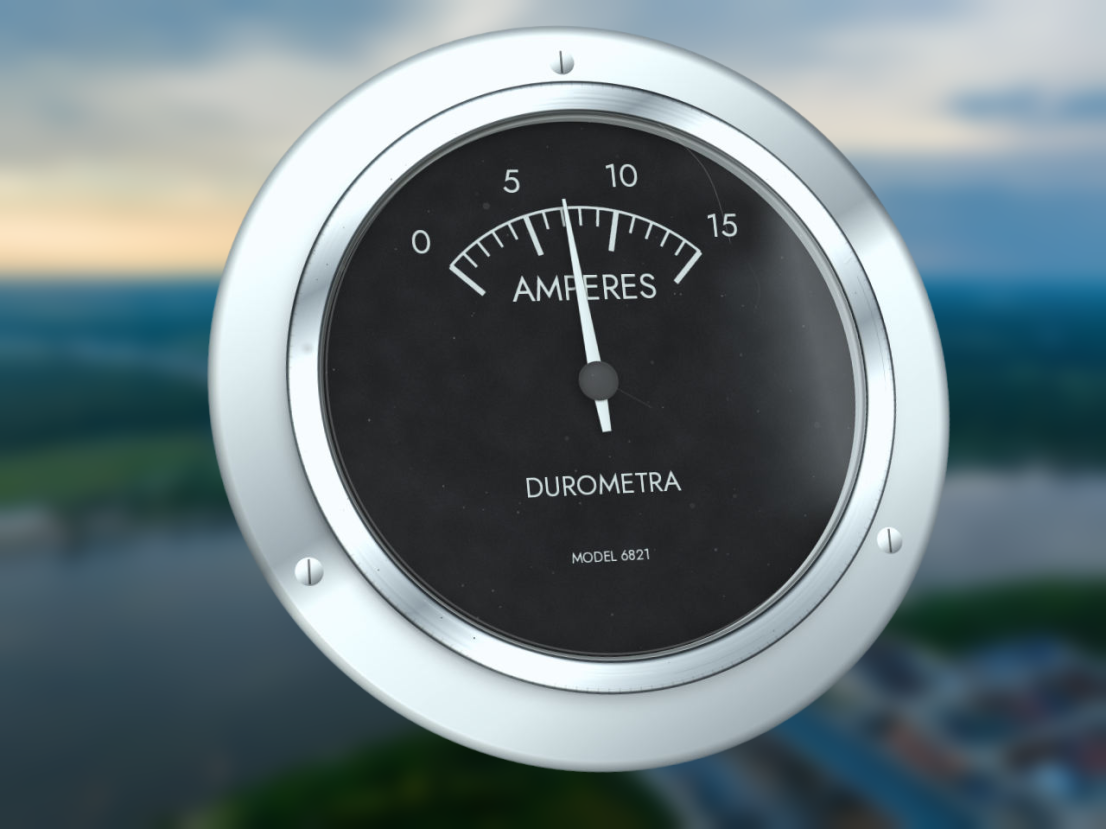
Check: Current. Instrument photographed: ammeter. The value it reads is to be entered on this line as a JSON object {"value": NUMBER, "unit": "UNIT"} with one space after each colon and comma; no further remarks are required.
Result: {"value": 7, "unit": "A"}
